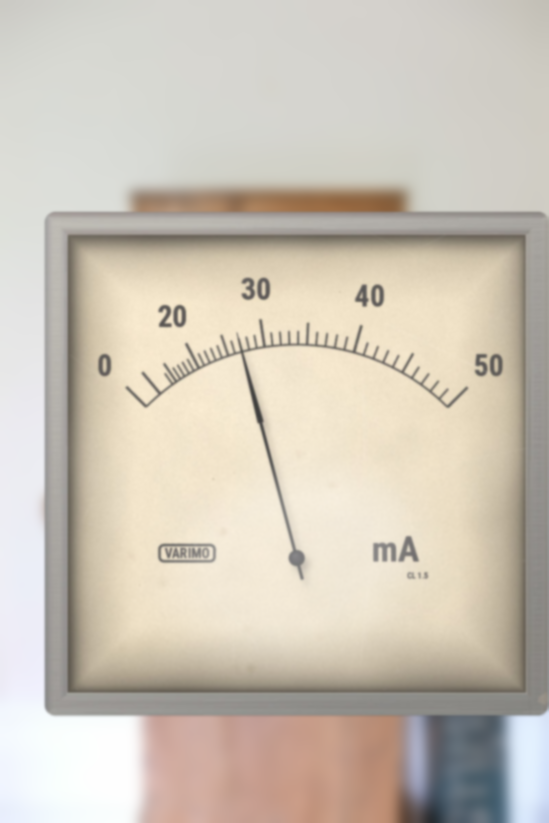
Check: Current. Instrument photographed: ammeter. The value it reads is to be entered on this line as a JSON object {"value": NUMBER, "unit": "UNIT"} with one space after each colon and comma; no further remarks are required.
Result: {"value": 27, "unit": "mA"}
